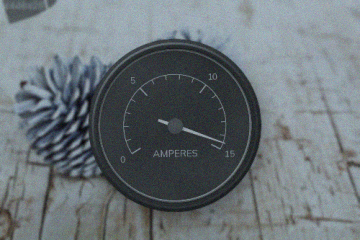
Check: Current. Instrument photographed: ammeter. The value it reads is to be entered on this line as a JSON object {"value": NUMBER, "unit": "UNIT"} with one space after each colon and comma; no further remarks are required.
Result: {"value": 14.5, "unit": "A"}
